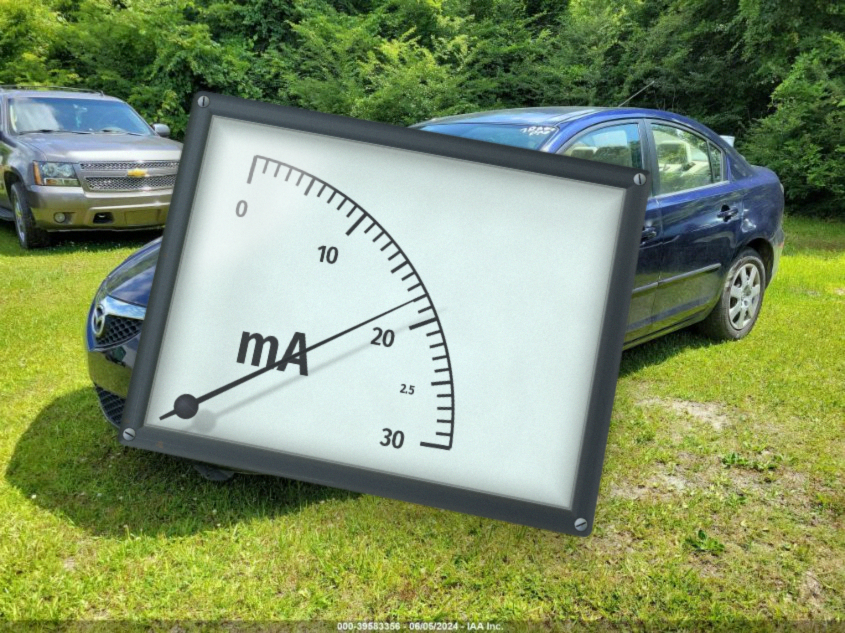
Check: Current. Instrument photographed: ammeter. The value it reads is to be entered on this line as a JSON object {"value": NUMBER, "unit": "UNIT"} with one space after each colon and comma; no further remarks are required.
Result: {"value": 18, "unit": "mA"}
